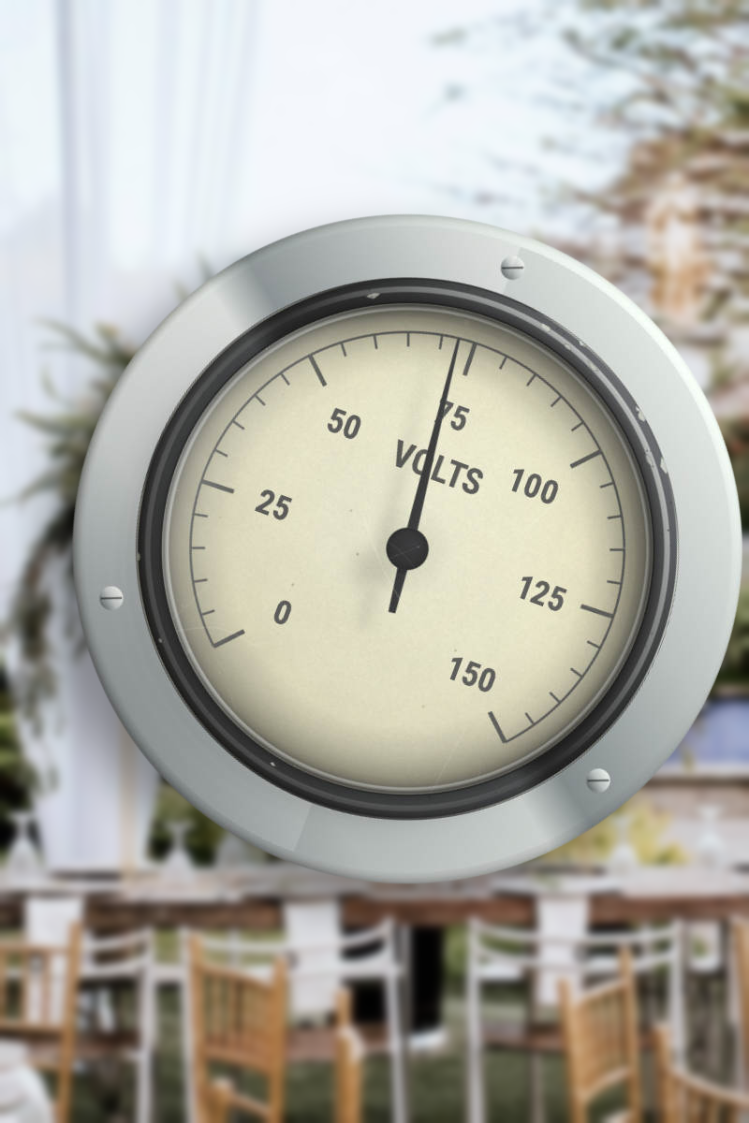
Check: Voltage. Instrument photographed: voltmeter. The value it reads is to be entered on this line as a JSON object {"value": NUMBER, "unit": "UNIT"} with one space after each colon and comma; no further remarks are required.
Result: {"value": 72.5, "unit": "V"}
